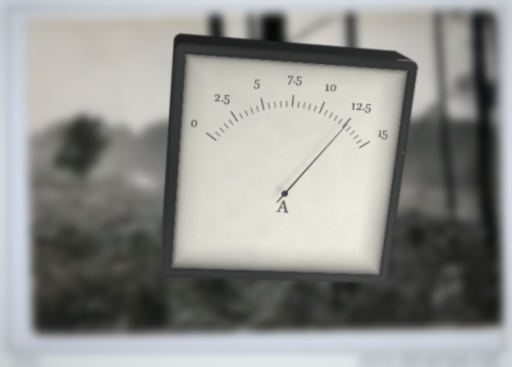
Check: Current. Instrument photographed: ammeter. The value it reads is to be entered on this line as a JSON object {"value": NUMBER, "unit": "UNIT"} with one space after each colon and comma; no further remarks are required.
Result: {"value": 12.5, "unit": "A"}
